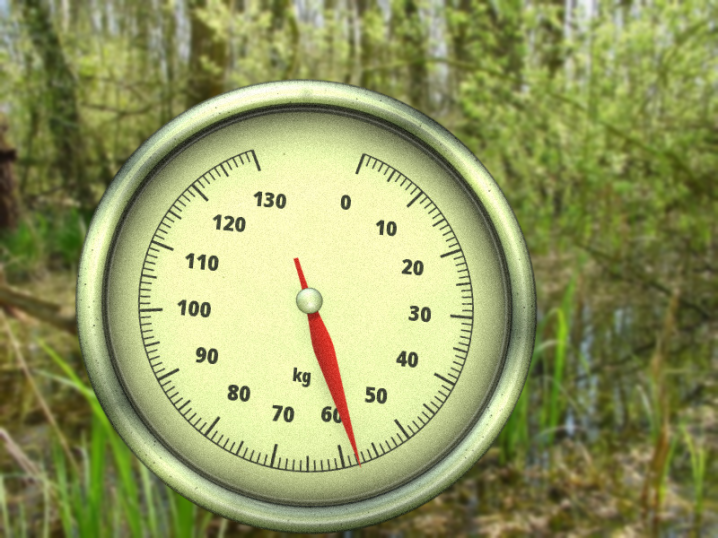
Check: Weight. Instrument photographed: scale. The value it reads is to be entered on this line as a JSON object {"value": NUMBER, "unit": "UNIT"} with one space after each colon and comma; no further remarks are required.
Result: {"value": 58, "unit": "kg"}
